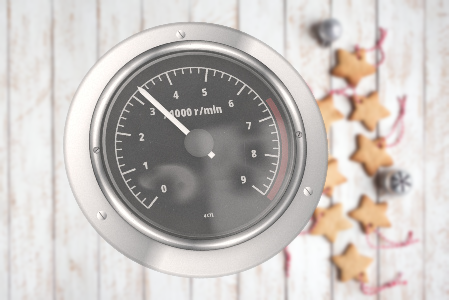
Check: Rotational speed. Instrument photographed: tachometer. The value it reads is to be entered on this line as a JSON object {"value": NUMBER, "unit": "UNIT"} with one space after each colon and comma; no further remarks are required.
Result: {"value": 3200, "unit": "rpm"}
